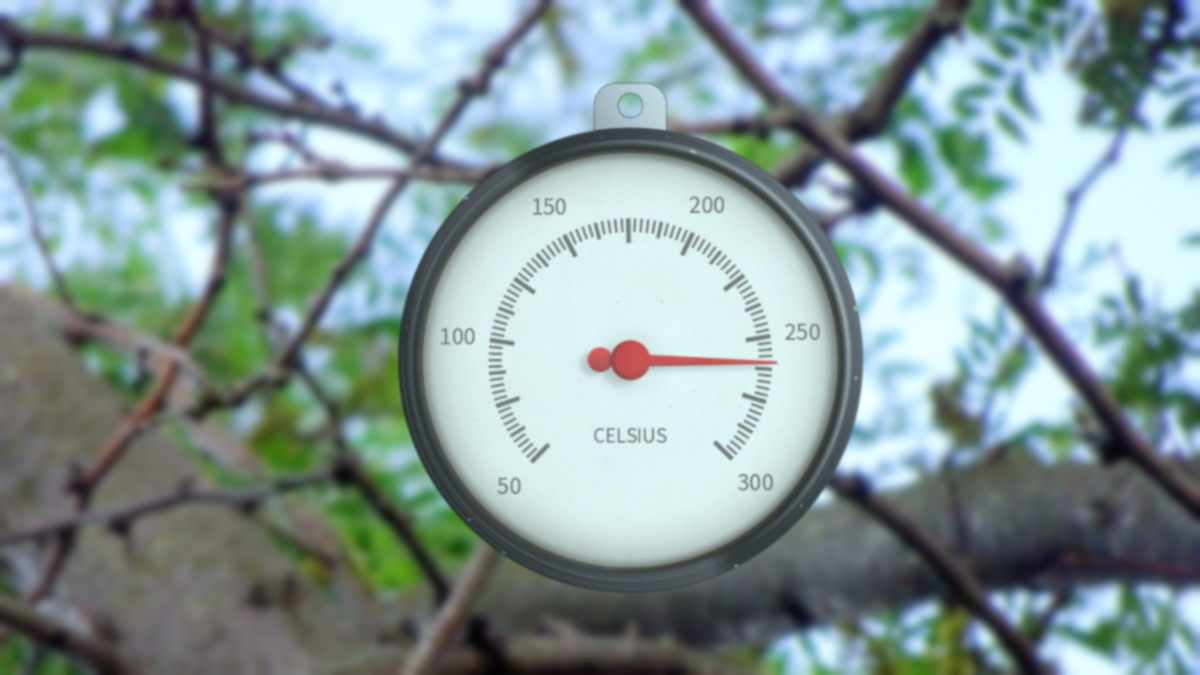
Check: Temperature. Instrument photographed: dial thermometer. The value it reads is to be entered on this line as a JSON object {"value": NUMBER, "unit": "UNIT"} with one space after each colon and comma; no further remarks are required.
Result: {"value": 260, "unit": "°C"}
